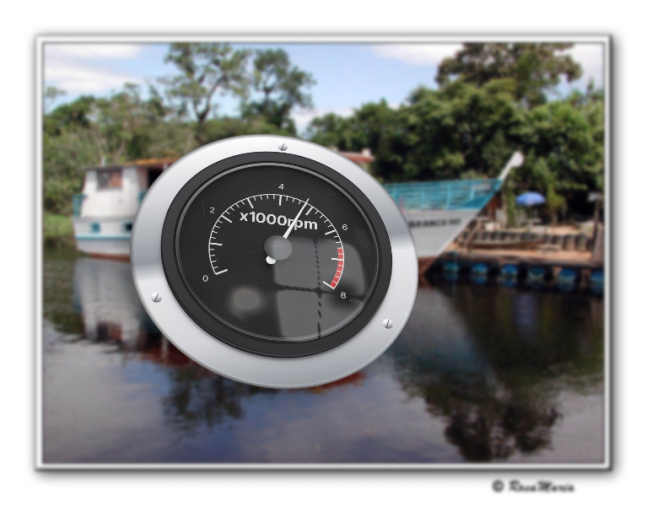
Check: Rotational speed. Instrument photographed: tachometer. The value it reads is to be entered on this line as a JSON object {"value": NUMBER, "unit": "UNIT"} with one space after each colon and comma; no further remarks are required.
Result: {"value": 4800, "unit": "rpm"}
